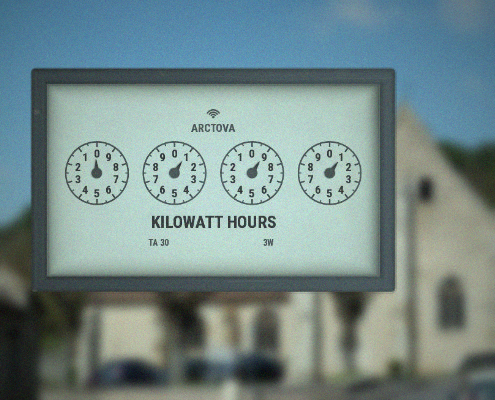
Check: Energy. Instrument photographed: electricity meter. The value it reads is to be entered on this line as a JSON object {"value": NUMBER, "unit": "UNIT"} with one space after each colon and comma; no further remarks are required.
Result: {"value": 91, "unit": "kWh"}
